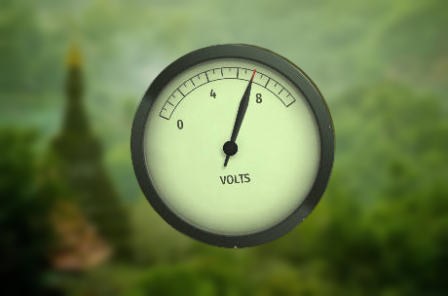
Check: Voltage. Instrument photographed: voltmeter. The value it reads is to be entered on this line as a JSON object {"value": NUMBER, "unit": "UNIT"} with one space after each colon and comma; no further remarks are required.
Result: {"value": 7, "unit": "V"}
